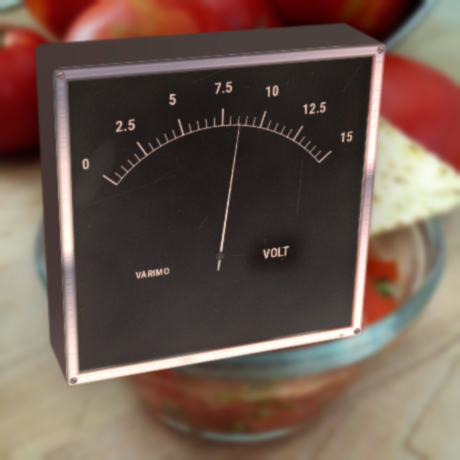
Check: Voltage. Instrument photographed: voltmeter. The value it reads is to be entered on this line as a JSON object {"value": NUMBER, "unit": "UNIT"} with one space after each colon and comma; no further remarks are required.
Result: {"value": 8.5, "unit": "V"}
